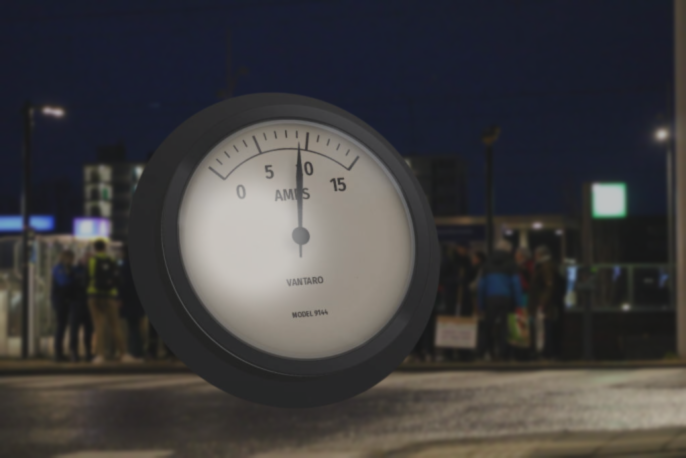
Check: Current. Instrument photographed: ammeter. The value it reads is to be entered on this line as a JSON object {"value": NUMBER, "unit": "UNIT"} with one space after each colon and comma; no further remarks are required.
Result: {"value": 9, "unit": "A"}
